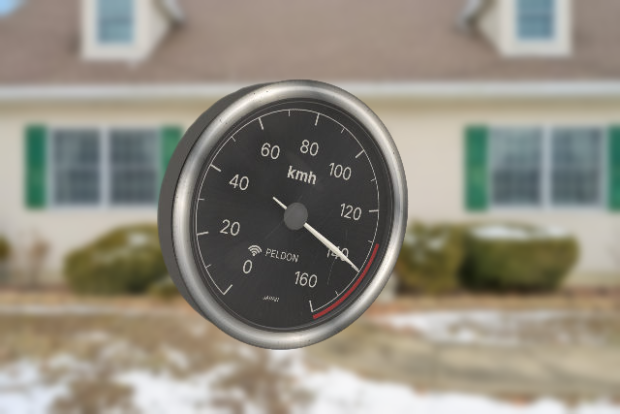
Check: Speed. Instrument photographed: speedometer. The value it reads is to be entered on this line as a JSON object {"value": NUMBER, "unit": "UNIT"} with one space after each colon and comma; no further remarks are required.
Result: {"value": 140, "unit": "km/h"}
